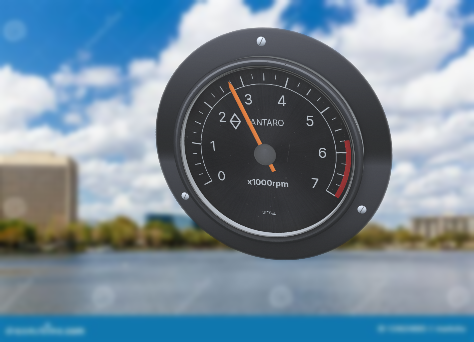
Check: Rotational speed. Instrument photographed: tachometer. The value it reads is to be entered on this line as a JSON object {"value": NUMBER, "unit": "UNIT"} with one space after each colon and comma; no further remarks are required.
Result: {"value": 2750, "unit": "rpm"}
